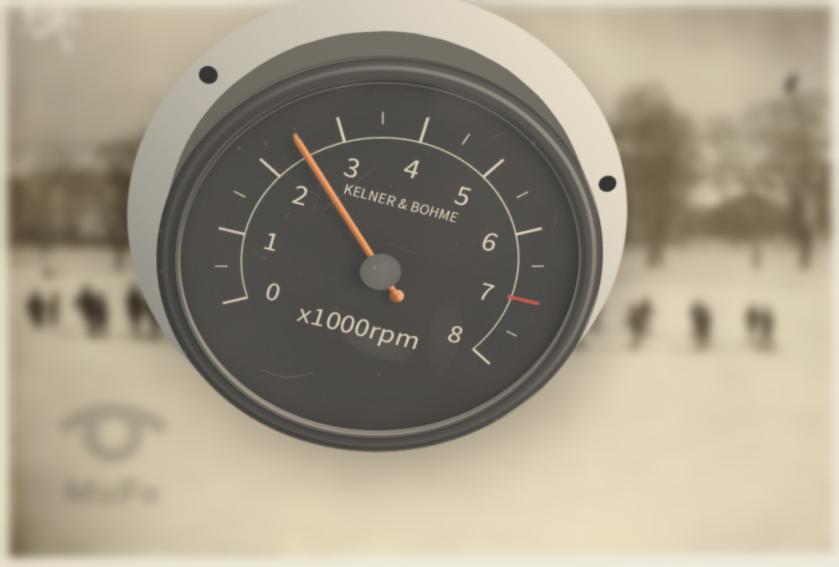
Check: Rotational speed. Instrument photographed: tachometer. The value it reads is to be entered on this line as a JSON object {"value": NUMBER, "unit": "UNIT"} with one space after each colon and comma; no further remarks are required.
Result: {"value": 2500, "unit": "rpm"}
